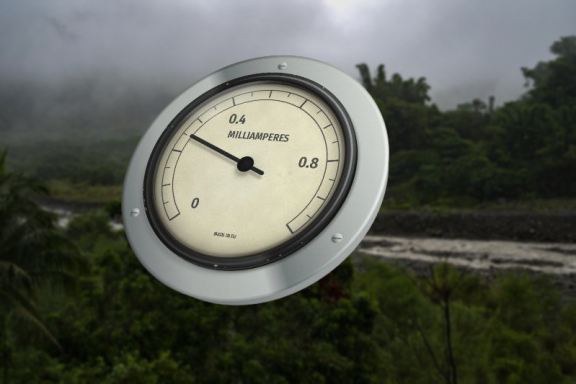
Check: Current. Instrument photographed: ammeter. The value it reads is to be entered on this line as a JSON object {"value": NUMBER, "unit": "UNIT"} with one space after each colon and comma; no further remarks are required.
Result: {"value": 0.25, "unit": "mA"}
